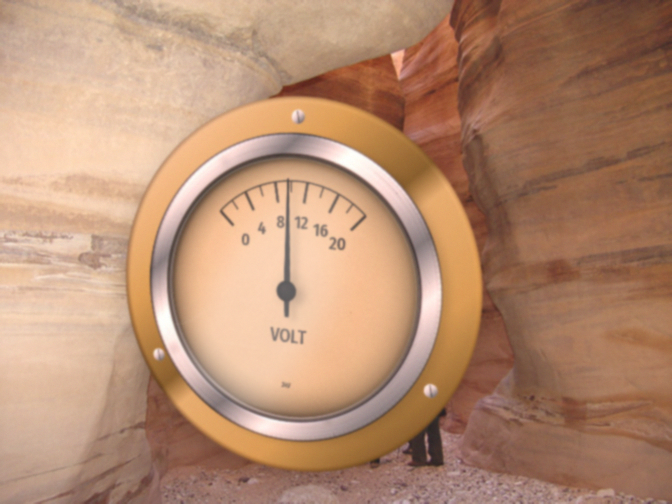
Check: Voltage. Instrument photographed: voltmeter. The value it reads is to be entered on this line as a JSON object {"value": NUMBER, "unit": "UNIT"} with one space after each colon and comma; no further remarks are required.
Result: {"value": 10, "unit": "V"}
